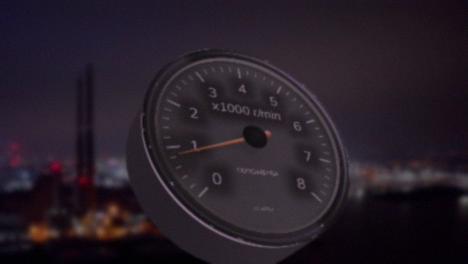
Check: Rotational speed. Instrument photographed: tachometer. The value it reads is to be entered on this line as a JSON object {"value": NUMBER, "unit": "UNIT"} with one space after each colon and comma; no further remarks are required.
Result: {"value": 800, "unit": "rpm"}
